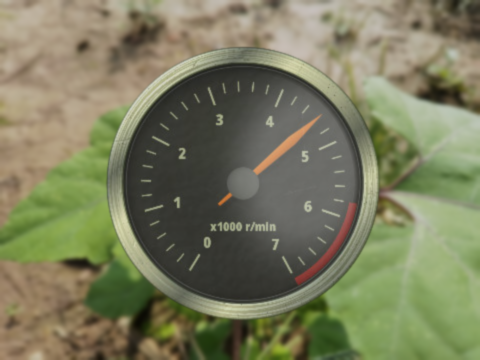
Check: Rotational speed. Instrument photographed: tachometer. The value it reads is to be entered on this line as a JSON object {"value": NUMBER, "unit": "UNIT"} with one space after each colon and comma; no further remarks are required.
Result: {"value": 4600, "unit": "rpm"}
